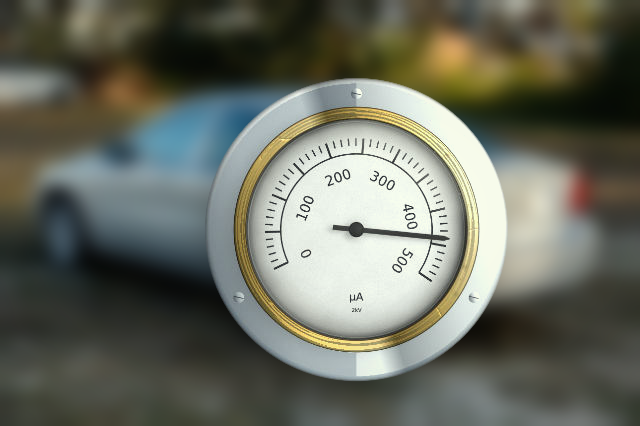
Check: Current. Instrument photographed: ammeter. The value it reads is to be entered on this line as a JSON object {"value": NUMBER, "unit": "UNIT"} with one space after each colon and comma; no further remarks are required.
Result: {"value": 440, "unit": "µA"}
